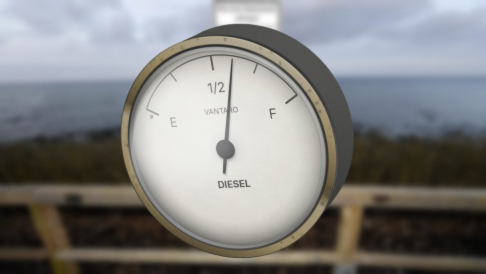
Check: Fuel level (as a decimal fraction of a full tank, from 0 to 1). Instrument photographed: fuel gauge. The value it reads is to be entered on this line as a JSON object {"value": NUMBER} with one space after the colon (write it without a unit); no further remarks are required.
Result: {"value": 0.625}
